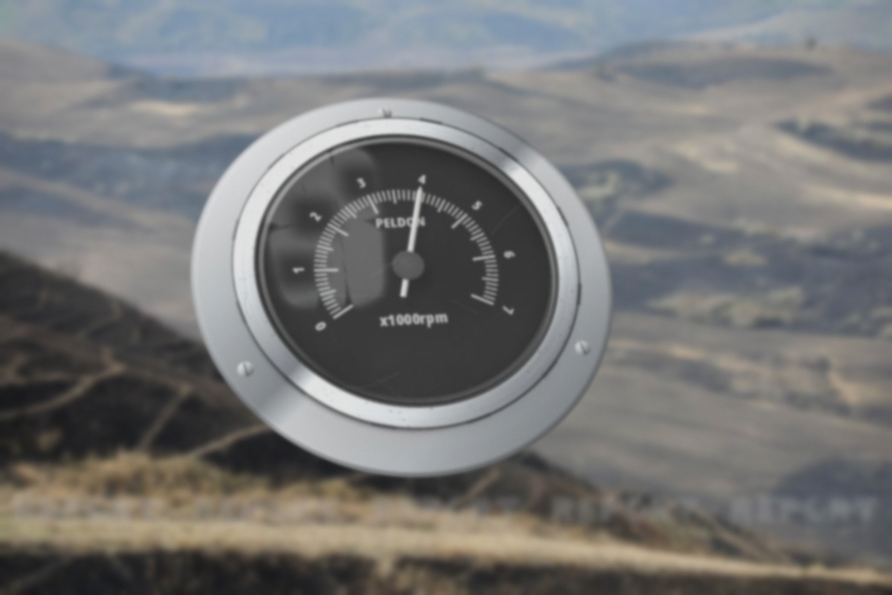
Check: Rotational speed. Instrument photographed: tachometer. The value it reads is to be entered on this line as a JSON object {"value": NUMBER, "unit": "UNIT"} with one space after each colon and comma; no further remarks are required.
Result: {"value": 4000, "unit": "rpm"}
